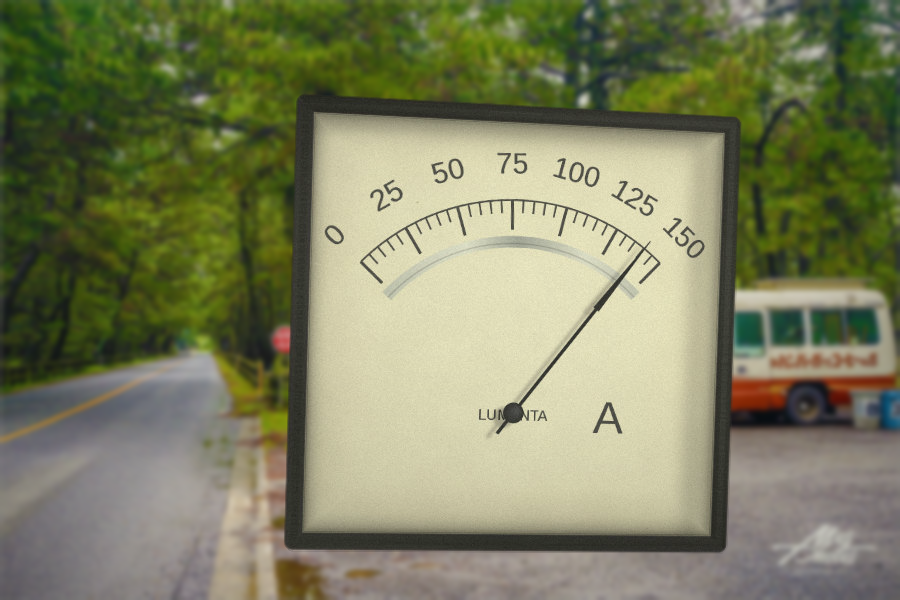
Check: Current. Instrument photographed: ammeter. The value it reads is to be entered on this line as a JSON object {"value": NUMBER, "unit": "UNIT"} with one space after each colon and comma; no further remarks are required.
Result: {"value": 140, "unit": "A"}
